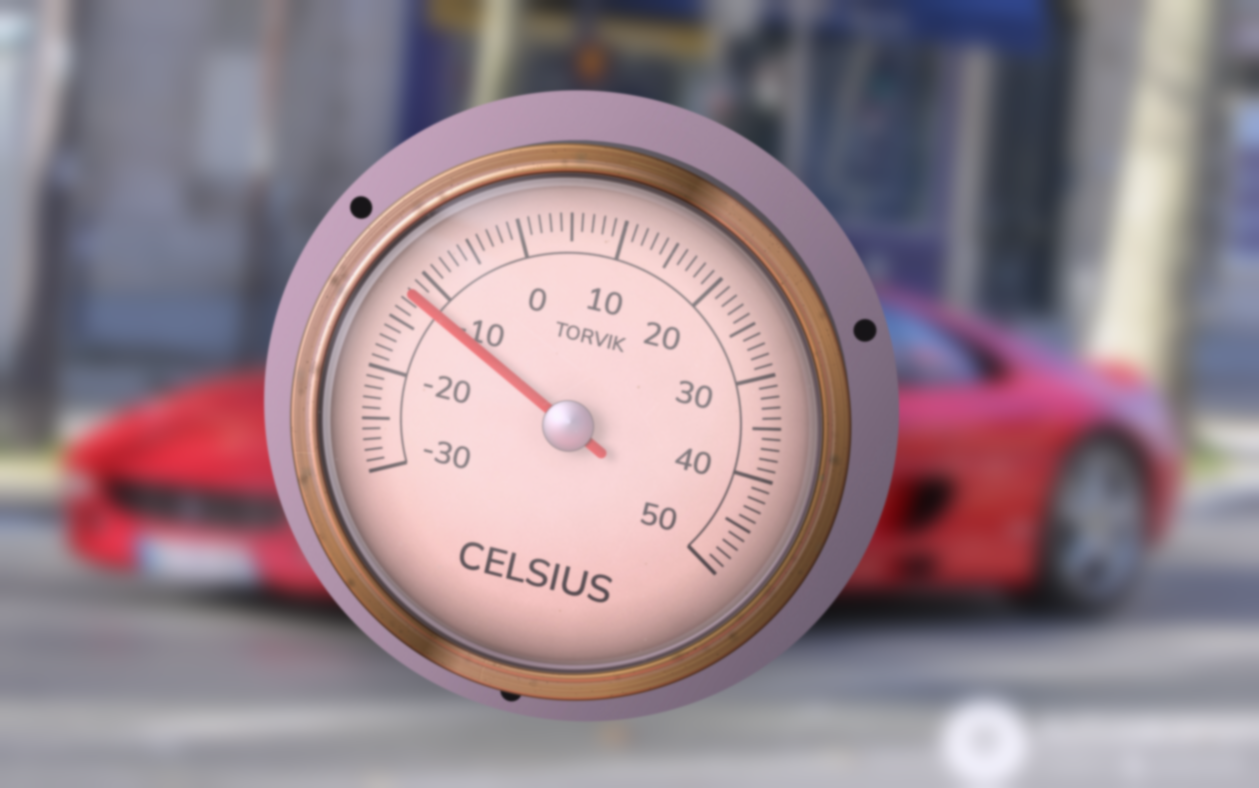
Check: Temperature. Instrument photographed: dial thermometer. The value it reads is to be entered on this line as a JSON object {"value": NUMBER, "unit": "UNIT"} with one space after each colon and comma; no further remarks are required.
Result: {"value": -12, "unit": "°C"}
